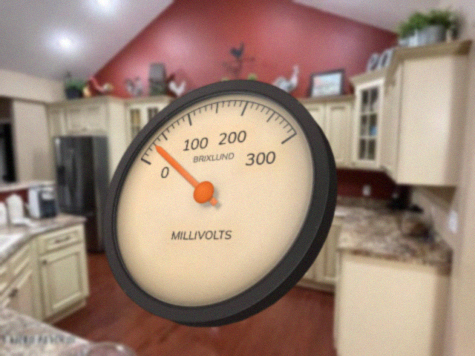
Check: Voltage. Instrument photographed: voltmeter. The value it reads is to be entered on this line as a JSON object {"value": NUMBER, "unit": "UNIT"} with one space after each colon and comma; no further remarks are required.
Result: {"value": 30, "unit": "mV"}
